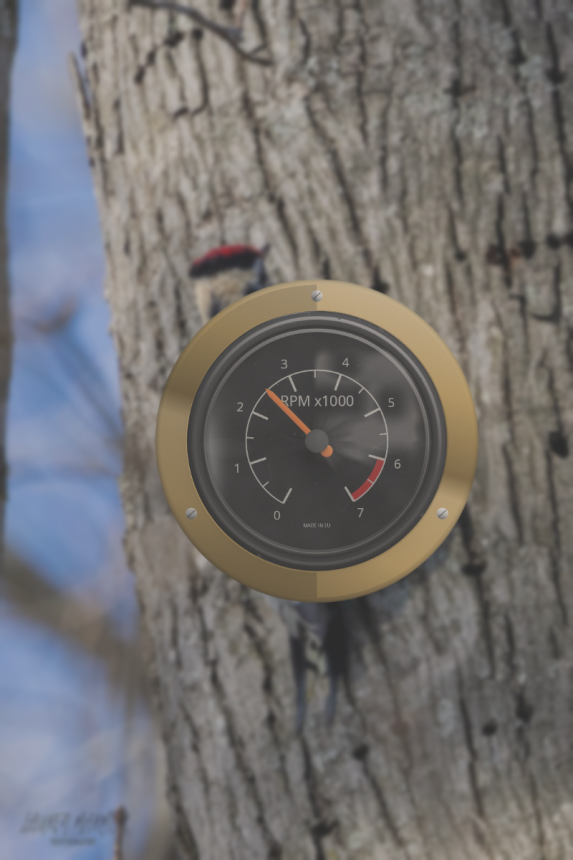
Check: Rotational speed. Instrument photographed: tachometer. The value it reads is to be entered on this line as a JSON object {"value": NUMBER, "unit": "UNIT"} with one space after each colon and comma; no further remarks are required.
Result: {"value": 2500, "unit": "rpm"}
